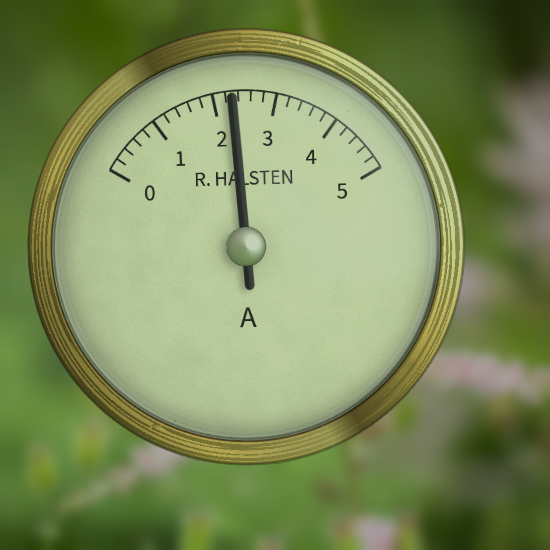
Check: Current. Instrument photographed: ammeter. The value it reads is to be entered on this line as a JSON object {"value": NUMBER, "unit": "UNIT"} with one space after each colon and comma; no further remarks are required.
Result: {"value": 2.3, "unit": "A"}
